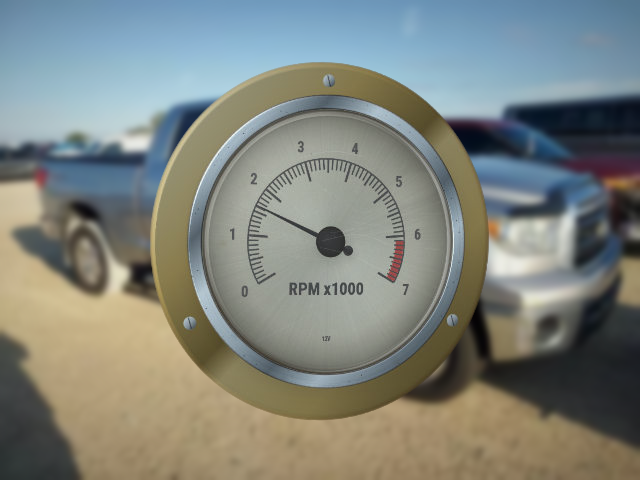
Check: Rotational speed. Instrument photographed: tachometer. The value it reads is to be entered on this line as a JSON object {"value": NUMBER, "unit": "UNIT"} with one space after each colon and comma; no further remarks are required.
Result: {"value": 1600, "unit": "rpm"}
